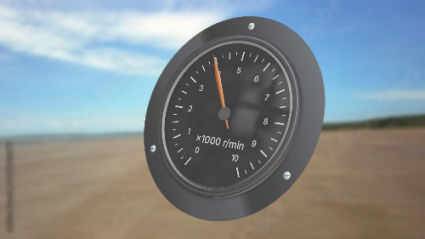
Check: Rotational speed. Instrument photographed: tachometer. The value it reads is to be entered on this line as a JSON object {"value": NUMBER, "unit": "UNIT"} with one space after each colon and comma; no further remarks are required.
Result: {"value": 4000, "unit": "rpm"}
